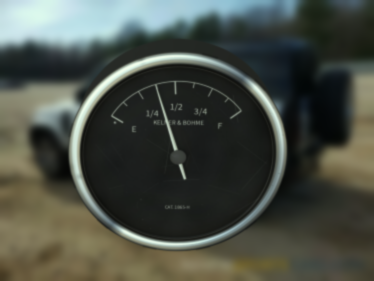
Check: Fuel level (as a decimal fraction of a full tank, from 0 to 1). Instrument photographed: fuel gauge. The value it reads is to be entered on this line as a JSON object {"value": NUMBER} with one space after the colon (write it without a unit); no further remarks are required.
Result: {"value": 0.375}
